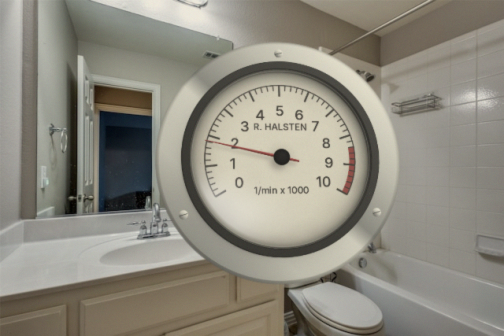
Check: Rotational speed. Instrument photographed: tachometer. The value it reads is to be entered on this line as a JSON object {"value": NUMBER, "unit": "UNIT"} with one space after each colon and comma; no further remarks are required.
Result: {"value": 1800, "unit": "rpm"}
